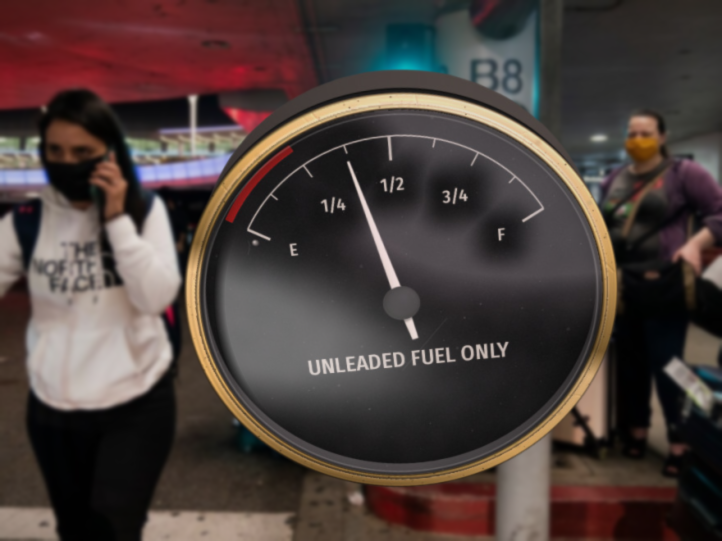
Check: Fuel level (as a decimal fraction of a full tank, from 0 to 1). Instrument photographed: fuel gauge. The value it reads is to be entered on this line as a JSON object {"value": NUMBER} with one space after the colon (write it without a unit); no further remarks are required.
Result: {"value": 0.375}
